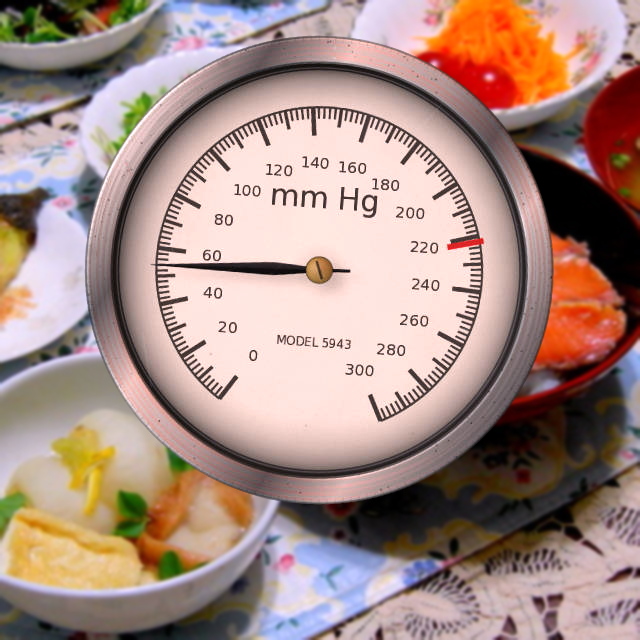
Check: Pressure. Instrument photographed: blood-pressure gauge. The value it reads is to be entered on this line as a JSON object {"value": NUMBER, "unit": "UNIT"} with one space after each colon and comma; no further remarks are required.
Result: {"value": 54, "unit": "mmHg"}
